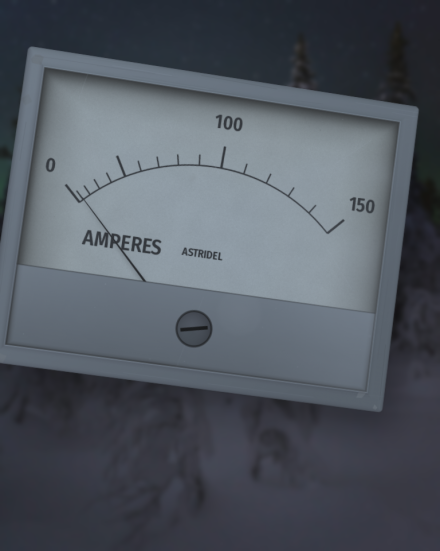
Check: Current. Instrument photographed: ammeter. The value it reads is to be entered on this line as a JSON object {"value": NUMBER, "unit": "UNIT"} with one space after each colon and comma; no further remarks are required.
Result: {"value": 10, "unit": "A"}
